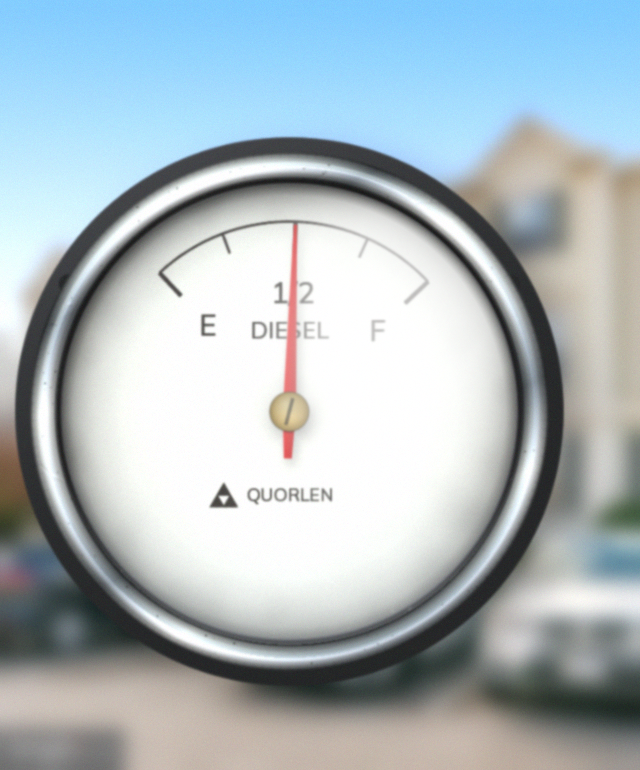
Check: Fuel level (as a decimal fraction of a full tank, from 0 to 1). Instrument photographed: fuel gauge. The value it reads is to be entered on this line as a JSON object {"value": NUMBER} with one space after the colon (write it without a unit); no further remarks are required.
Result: {"value": 0.5}
